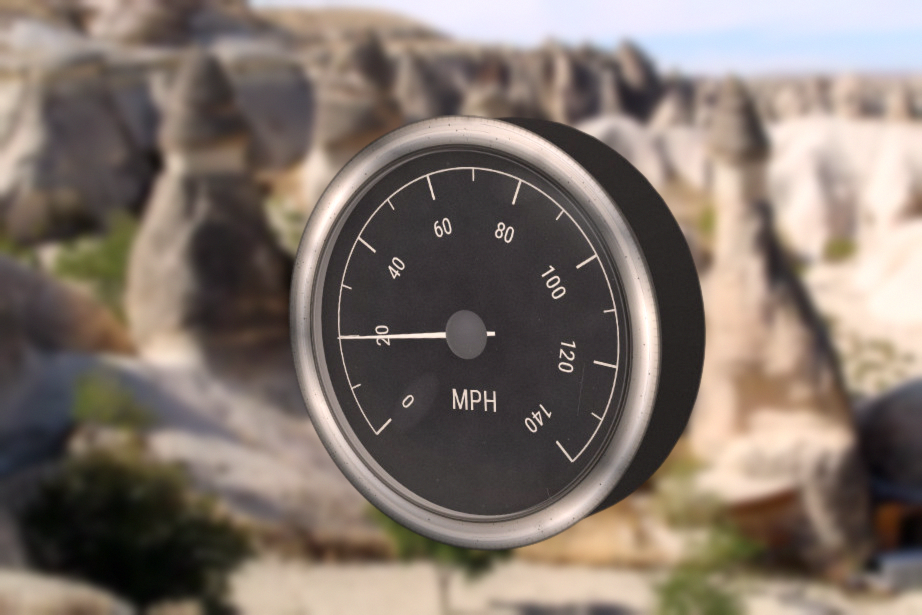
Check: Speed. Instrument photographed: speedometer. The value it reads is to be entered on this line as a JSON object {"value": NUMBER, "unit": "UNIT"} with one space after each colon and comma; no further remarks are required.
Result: {"value": 20, "unit": "mph"}
